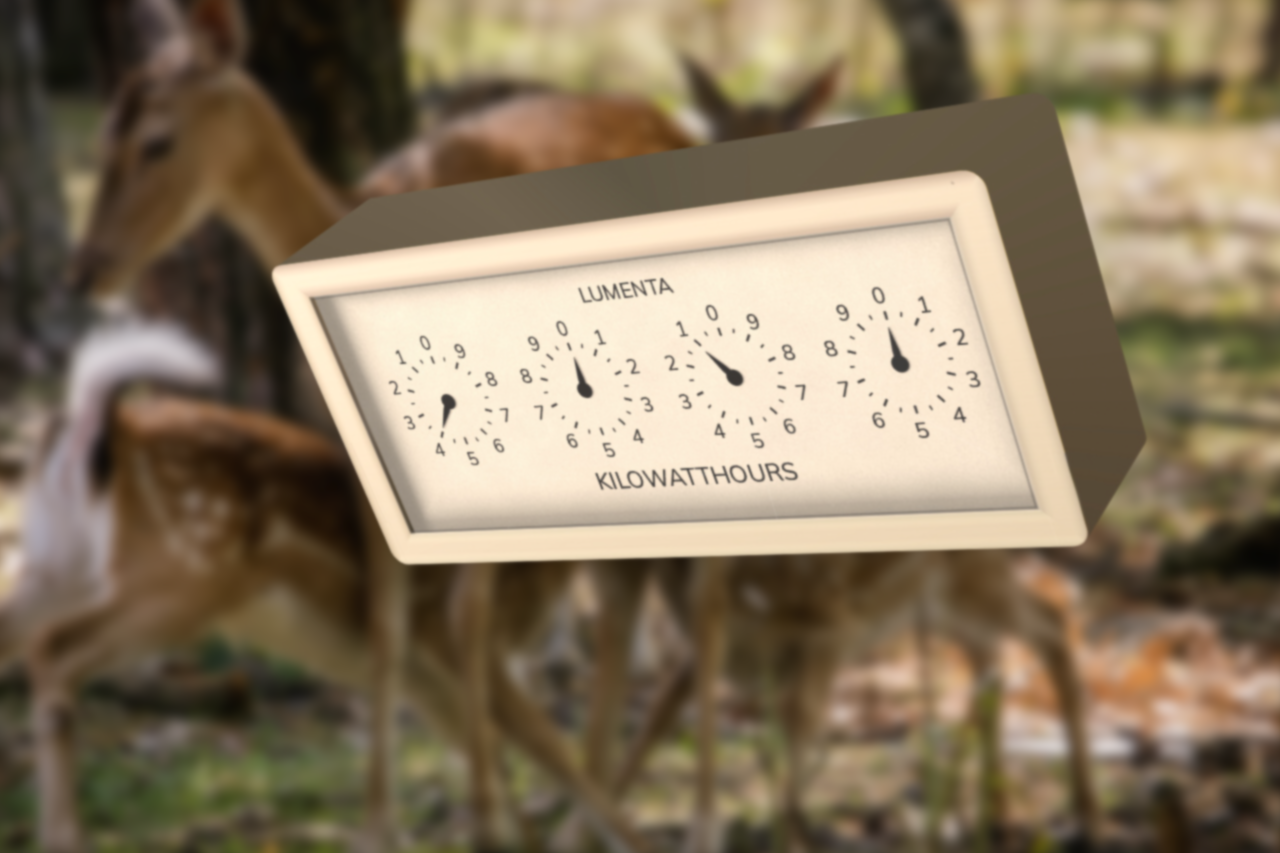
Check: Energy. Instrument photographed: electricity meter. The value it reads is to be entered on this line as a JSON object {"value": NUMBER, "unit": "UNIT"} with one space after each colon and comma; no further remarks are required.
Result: {"value": 4010, "unit": "kWh"}
